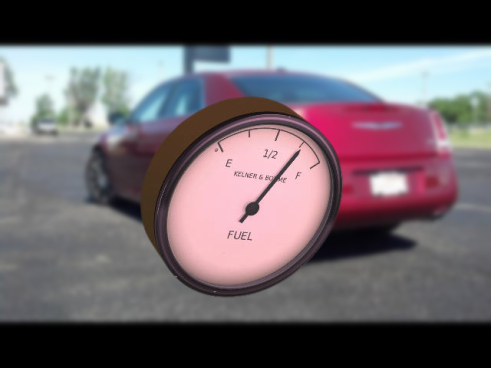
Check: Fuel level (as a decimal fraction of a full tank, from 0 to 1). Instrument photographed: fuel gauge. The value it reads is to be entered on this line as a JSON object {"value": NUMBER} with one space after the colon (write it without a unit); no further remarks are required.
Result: {"value": 0.75}
